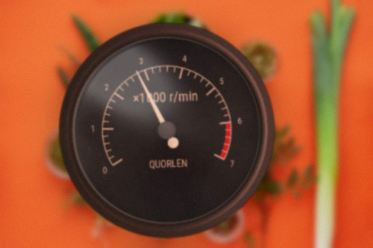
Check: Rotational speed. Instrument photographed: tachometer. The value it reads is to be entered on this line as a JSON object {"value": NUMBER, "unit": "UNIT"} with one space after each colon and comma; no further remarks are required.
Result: {"value": 2800, "unit": "rpm"}
